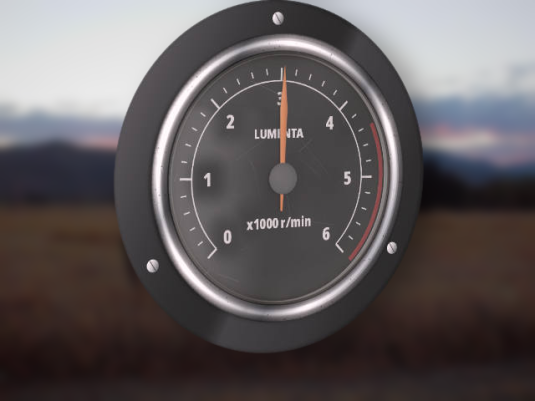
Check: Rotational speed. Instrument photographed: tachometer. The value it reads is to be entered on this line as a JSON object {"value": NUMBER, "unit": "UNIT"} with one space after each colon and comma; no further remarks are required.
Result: {"value": 3000, "unit": "rpm"}
